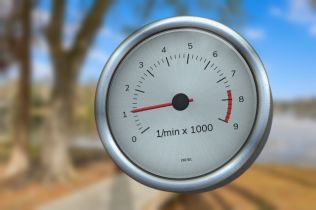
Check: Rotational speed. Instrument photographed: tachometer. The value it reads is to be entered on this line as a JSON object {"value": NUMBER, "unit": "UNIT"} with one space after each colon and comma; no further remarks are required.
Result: {"value": 1000, "unit": "rpm"}
